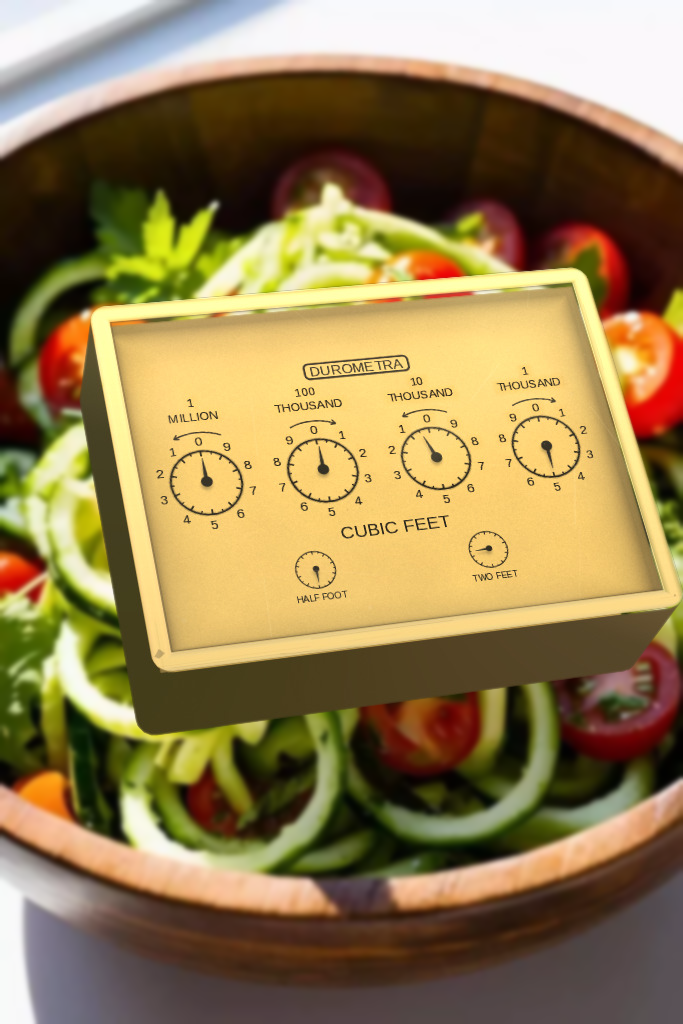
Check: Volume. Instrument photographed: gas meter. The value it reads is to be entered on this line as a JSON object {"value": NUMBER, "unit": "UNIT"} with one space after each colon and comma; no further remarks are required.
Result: {"value": 500, "unit": "ft³"}
